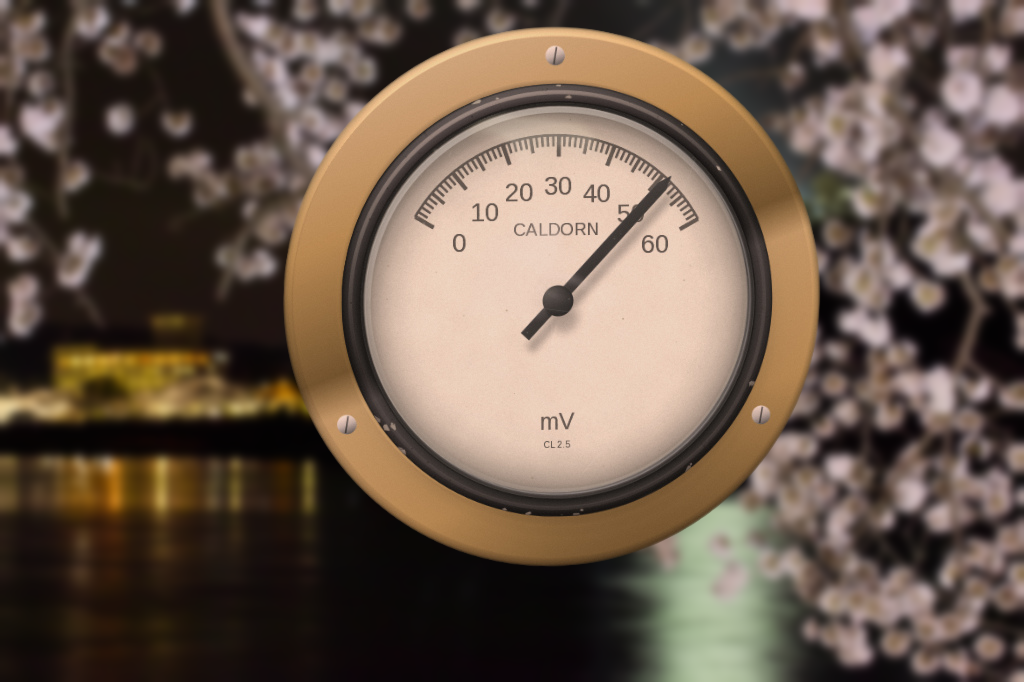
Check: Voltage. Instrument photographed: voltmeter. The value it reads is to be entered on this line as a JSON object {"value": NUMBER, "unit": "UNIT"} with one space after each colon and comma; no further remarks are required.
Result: {"value": 51, "unit": "mV"}
